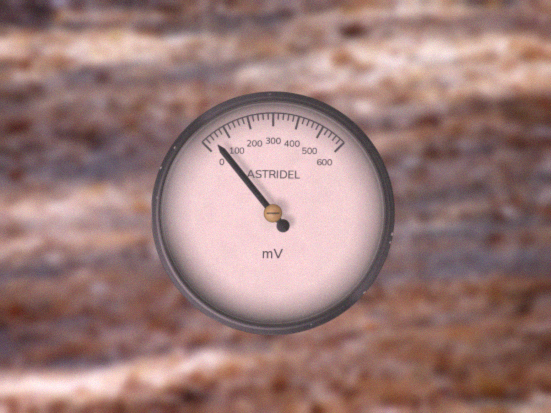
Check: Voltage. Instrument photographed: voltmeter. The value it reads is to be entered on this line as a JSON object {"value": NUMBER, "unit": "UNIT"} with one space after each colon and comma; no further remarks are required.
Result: {"value": 40, "unit": "mV"}
